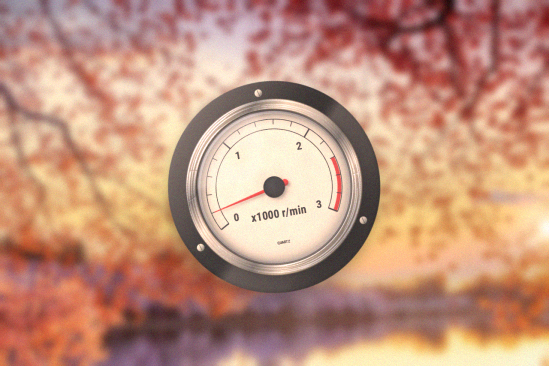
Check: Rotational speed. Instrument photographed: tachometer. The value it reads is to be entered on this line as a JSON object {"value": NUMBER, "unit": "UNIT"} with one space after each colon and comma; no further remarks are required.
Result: {"value": 200, "unit": "rpm"}
